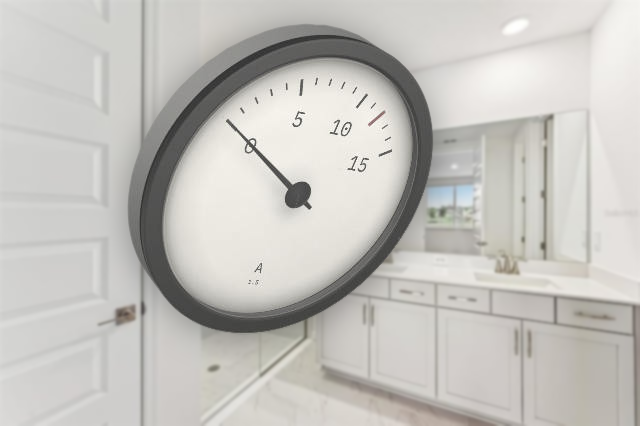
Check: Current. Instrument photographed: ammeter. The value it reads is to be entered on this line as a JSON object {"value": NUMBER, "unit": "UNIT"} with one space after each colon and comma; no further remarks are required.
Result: {"value": 0, "unit": "A"}
